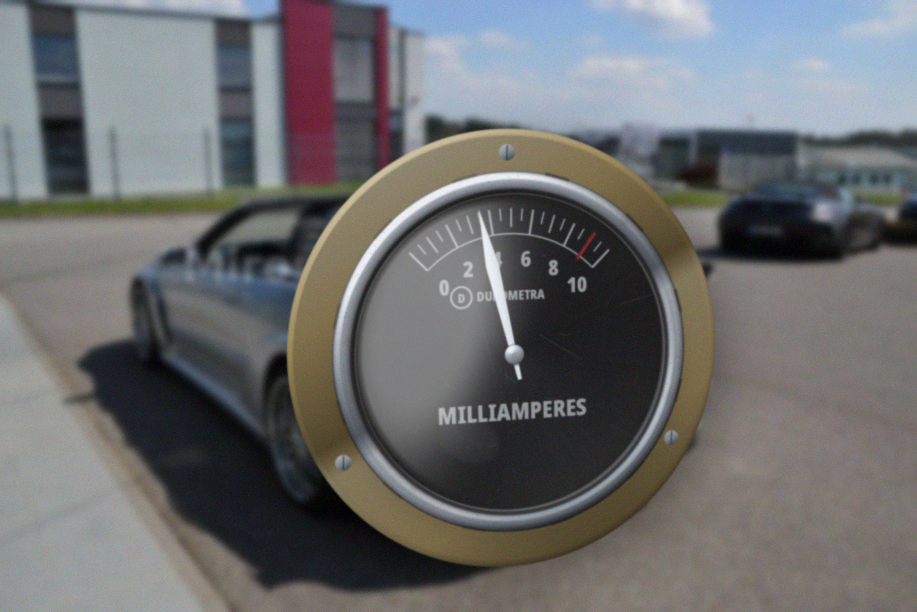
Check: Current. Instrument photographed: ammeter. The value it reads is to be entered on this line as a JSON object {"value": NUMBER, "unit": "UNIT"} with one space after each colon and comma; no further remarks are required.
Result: {"value": 3.5, "unit": "mA"}
